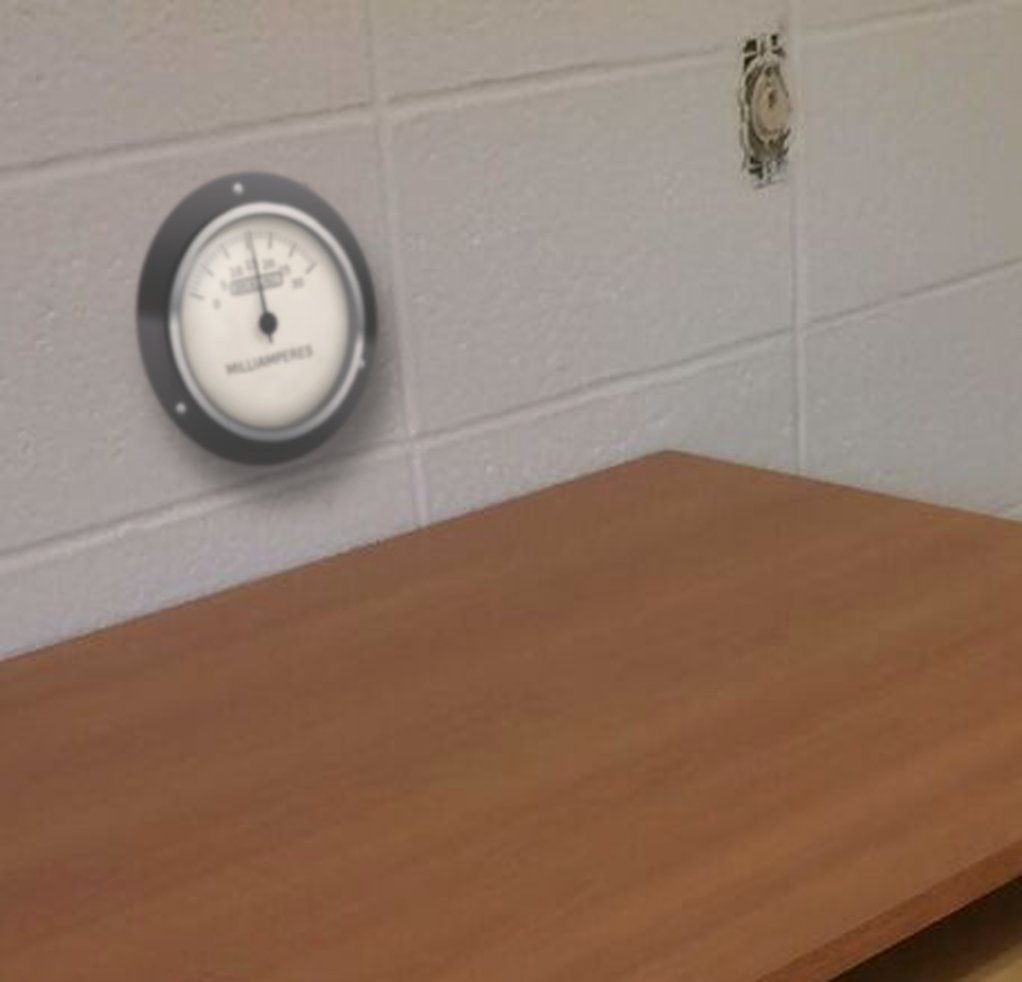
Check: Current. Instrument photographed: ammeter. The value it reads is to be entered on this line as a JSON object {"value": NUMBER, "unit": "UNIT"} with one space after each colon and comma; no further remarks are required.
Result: {"value": 15, "unit": "mA"}
